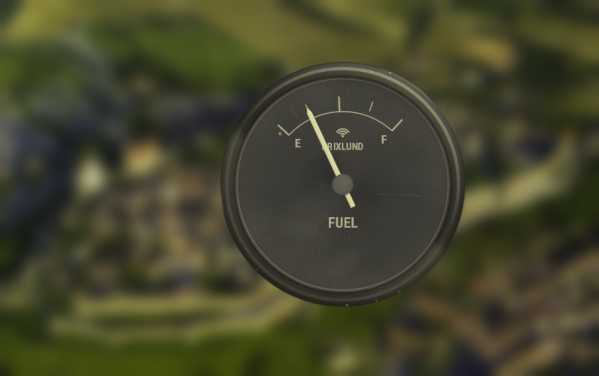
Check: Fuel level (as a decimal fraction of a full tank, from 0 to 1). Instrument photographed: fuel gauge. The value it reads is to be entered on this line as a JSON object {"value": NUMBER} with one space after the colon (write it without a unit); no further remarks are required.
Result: {"value": 0.25}
